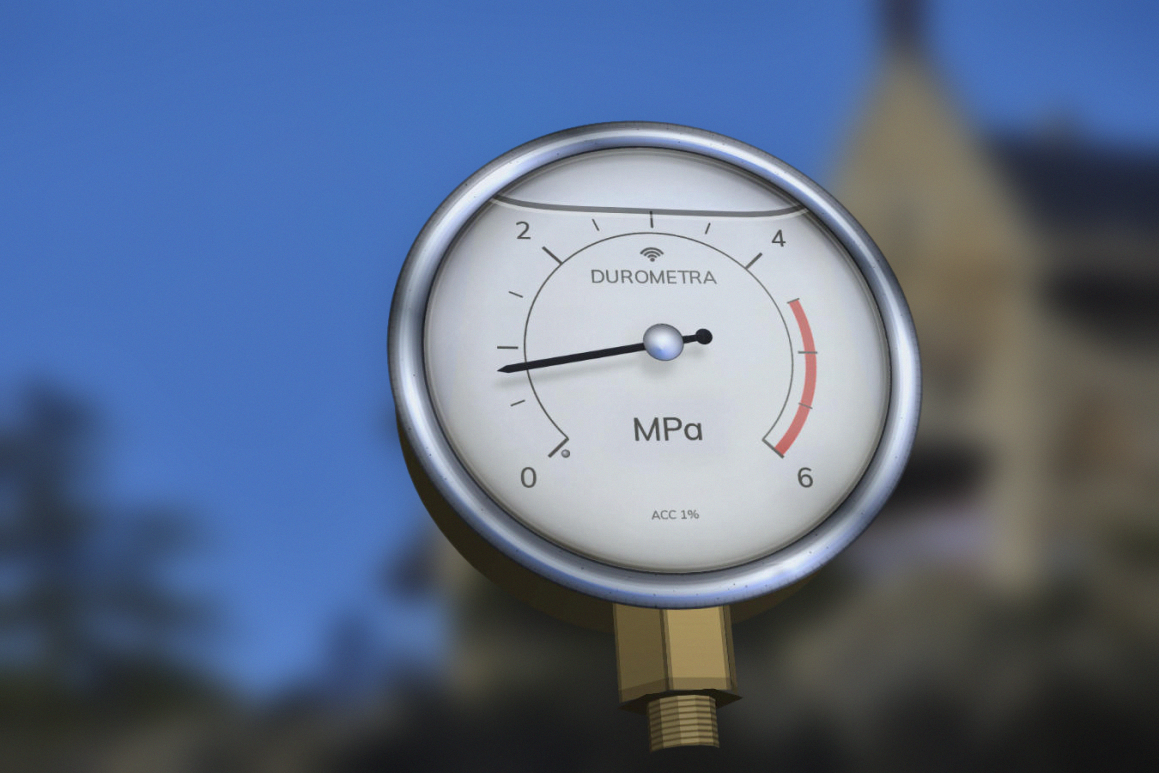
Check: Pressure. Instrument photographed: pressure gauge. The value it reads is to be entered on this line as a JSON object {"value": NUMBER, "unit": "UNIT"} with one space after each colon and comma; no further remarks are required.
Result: {"value": 0.75, "unit": "MPa"}
